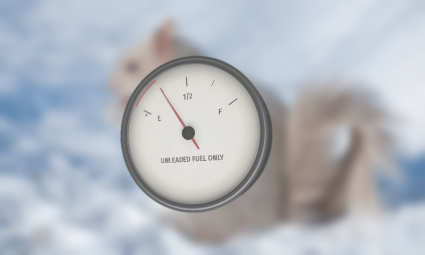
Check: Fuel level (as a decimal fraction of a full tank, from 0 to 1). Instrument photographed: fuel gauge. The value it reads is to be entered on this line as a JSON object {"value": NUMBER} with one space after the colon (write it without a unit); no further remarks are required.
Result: {"value": 0.25}
